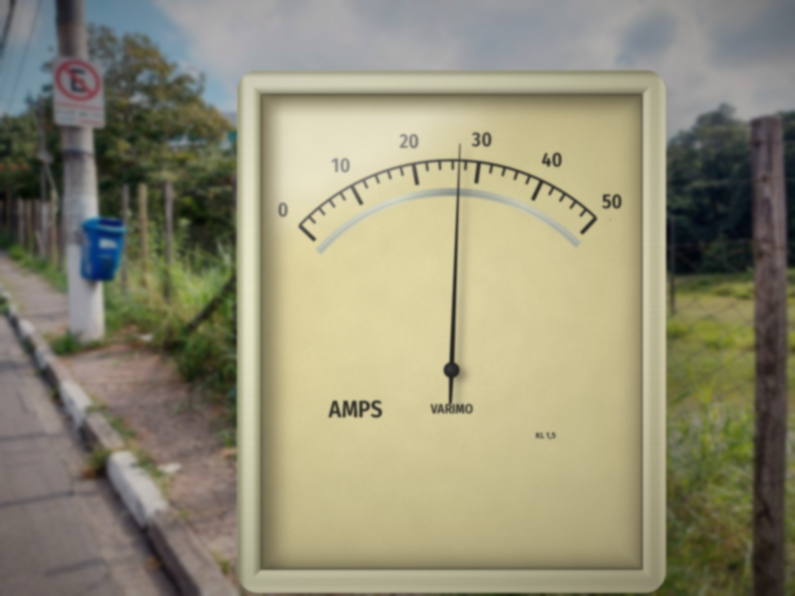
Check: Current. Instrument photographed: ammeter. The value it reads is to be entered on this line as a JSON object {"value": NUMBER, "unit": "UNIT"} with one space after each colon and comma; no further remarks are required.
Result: {"value": 27, "unit": "A"}
